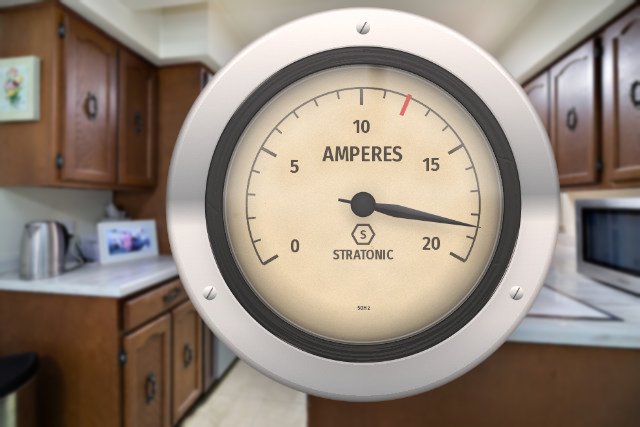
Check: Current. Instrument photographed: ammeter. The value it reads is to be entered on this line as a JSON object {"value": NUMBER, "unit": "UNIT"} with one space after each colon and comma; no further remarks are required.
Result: {"value": 18.5, "unit": "A"}
